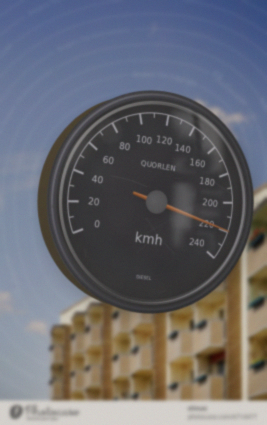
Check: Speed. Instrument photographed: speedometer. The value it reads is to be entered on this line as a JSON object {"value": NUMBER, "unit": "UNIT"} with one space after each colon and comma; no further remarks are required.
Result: {"value": 220, "unit": "km/h"}
